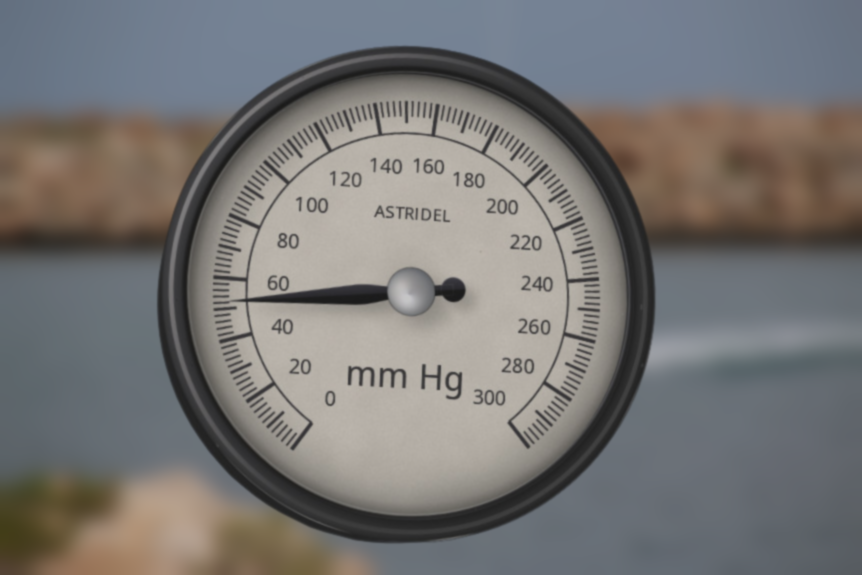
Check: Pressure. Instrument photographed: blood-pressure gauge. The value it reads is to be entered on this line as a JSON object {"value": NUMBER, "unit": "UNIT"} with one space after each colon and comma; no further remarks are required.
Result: {"value": 52, "unit": "mmHg"}
